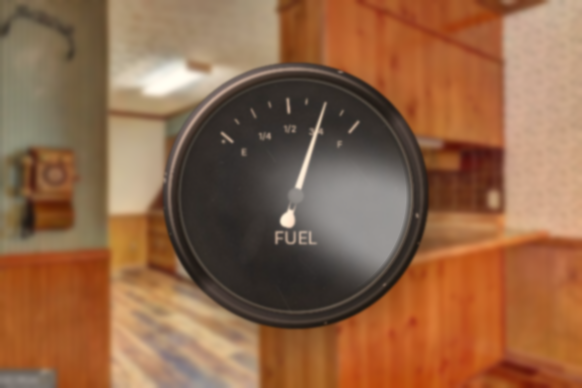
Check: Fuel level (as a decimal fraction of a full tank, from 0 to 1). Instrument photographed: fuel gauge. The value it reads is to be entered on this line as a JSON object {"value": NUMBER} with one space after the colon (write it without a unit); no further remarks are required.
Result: {"value": 0.75}
